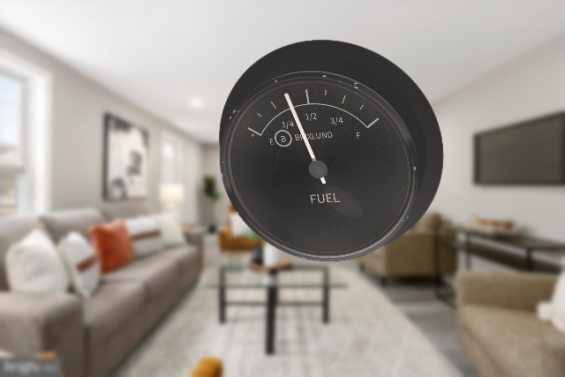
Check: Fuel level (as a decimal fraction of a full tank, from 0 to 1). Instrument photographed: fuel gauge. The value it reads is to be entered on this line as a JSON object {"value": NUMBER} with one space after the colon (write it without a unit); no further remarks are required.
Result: {"value": 0.375}
